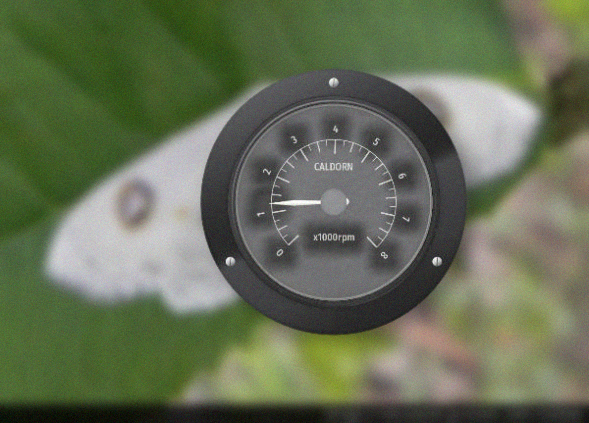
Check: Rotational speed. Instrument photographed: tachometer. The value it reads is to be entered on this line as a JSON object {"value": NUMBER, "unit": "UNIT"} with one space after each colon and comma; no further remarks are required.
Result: {"value": 1250, "unit": "rpm"}
